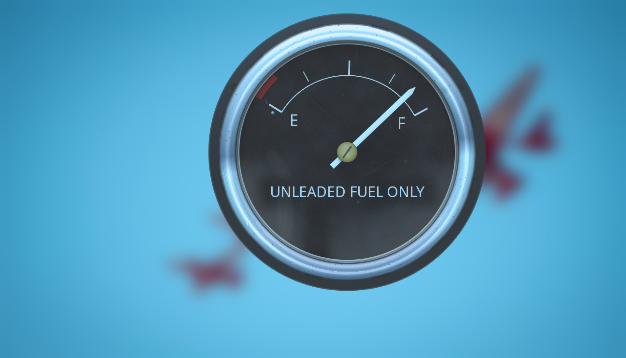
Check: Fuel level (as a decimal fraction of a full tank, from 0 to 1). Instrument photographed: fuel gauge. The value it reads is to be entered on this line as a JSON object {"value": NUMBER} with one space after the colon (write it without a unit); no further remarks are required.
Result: {"value": 0.875}
